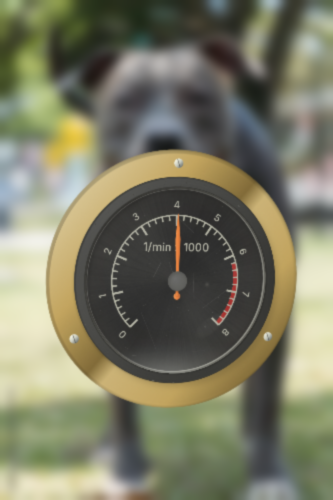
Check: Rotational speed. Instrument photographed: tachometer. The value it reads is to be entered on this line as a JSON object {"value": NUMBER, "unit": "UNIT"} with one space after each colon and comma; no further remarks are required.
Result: {"value": 4000, "unit": "rpm"}
